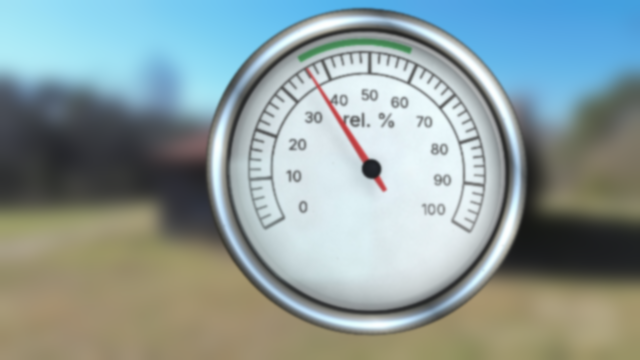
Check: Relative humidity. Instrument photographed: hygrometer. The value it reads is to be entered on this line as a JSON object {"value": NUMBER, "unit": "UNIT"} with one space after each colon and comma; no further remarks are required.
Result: {"value": 36, "unit": "%"}
